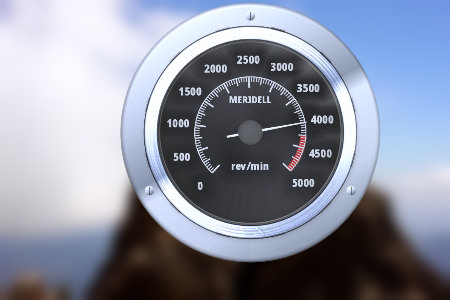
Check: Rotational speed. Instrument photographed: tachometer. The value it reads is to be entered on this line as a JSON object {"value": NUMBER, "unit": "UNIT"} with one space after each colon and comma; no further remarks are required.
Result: {"value": 4000, "unit": "rpm"}
